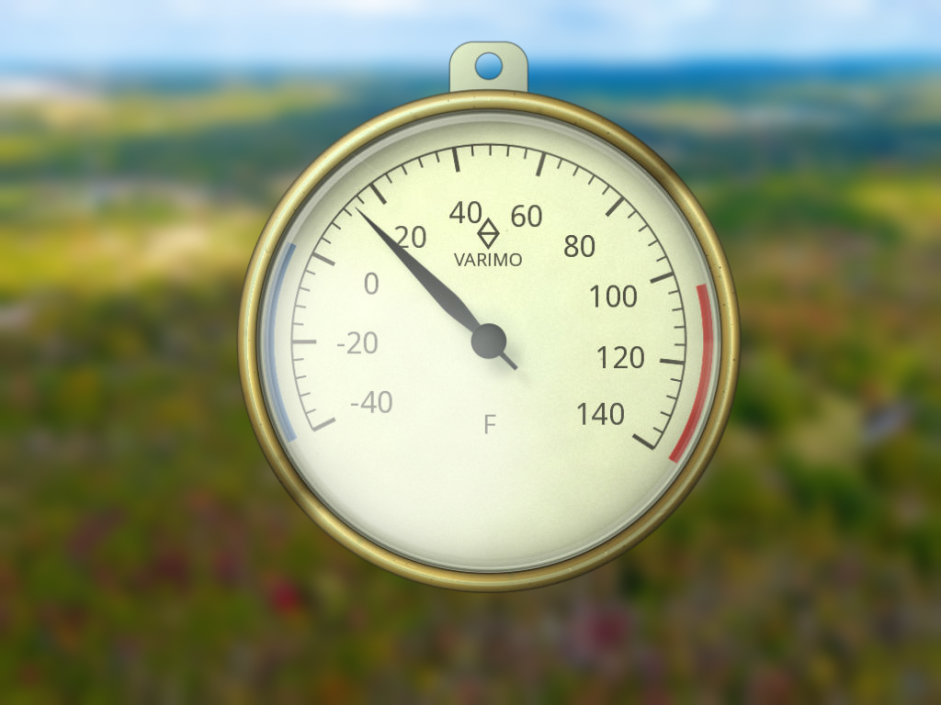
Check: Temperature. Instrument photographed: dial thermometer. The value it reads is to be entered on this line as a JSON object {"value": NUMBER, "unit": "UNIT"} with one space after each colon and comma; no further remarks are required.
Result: {"value": 14, "unit": "°F"}
